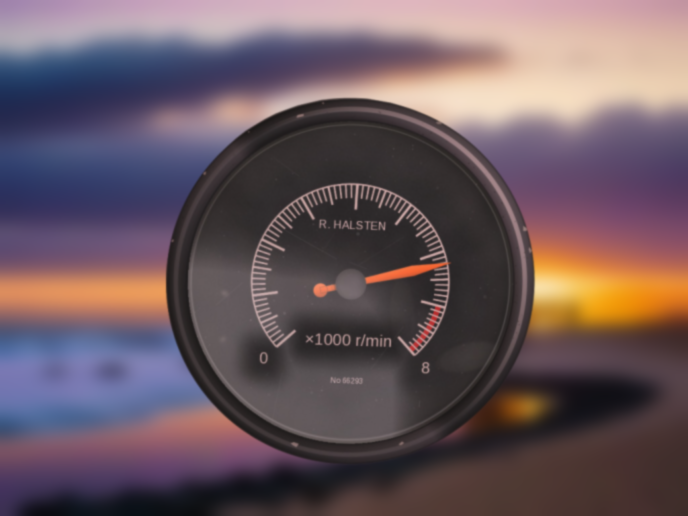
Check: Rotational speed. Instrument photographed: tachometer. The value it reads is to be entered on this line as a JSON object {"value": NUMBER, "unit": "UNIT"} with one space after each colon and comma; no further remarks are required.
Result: {"value": 6200, "unit": "rpm"}
